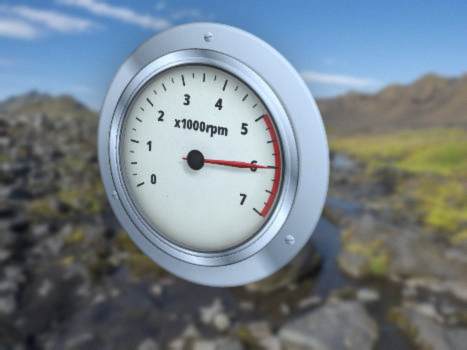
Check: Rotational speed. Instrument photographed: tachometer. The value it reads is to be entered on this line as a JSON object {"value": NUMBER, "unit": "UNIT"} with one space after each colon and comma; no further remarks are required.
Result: {"value": 6000, "unit": "rpm"}
